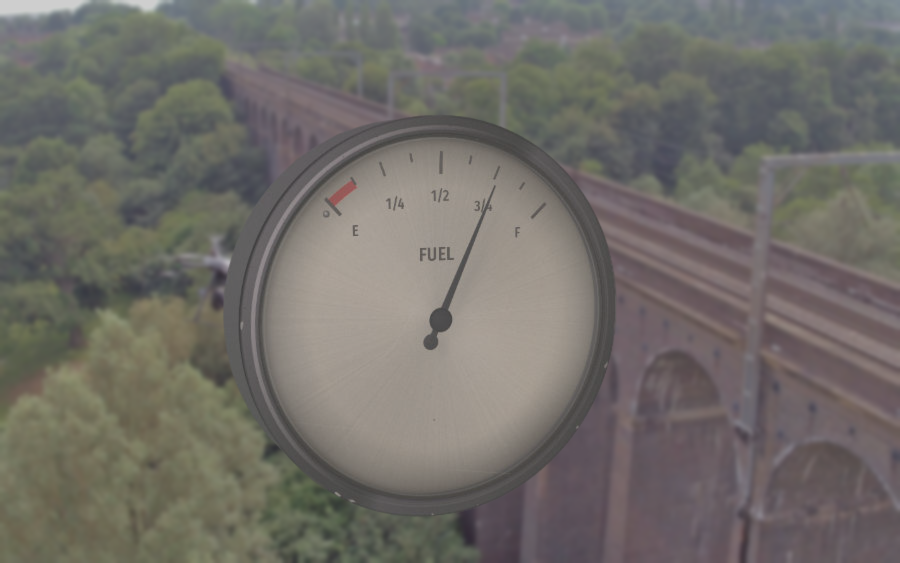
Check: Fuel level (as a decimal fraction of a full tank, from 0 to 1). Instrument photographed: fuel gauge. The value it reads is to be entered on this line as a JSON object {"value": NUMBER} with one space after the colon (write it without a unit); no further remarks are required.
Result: {"value": 0.75}
